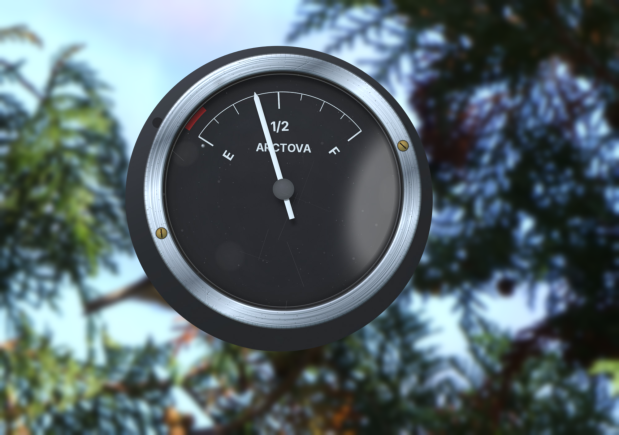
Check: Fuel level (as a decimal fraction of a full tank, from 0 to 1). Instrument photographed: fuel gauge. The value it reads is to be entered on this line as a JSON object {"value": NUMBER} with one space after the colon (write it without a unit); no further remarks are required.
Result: {"value": 0.375}
